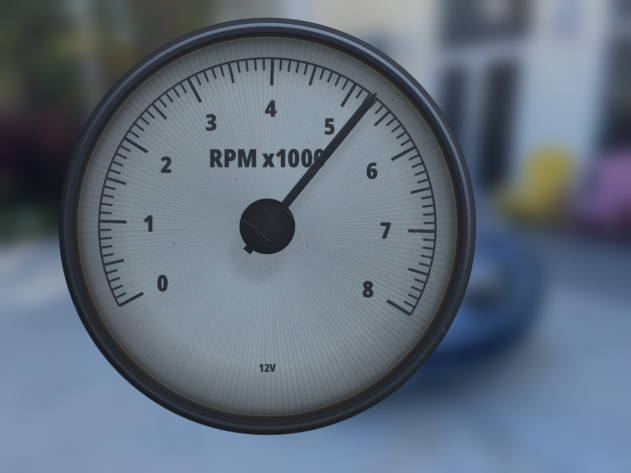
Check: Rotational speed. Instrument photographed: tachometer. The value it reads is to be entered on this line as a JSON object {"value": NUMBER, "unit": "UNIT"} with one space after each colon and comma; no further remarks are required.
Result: {"value": 5250, "unit": "rpm"}
